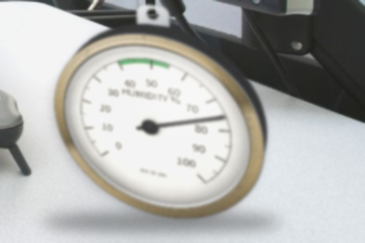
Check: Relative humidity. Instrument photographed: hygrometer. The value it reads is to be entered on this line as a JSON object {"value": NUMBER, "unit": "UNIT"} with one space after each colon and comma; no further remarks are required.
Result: {"value": 75, "unit": "%"}
